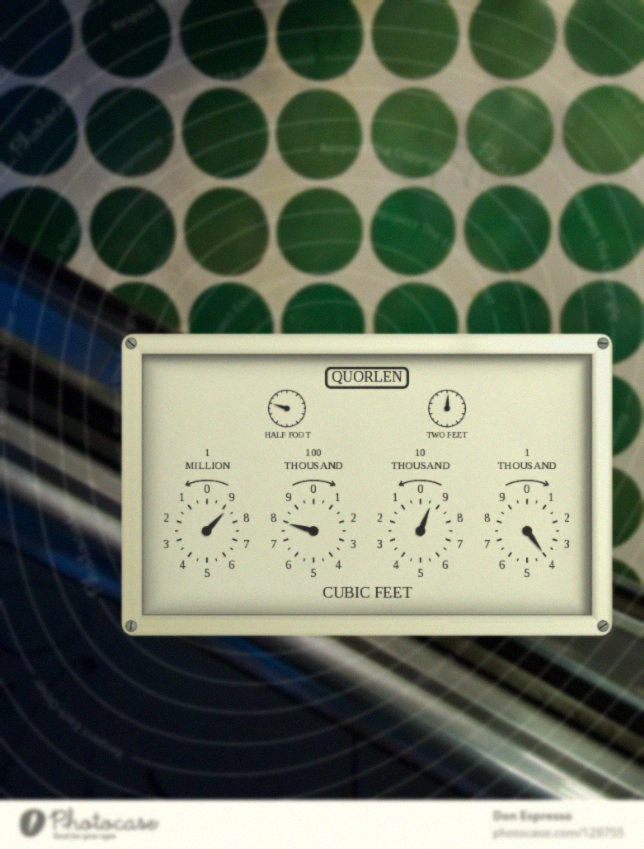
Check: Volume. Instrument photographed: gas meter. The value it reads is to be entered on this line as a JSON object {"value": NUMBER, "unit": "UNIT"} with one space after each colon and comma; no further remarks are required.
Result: {"value": 879400, "unit": "ft³"}
